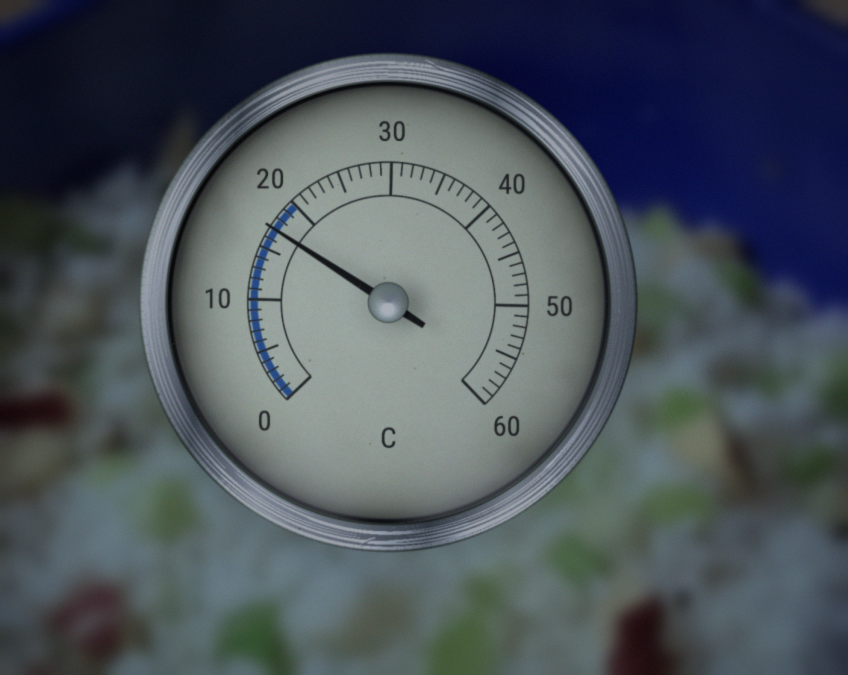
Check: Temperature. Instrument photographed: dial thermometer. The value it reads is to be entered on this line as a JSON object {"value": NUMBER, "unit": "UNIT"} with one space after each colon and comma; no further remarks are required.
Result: {"value": 17, "unit": "°C"}
